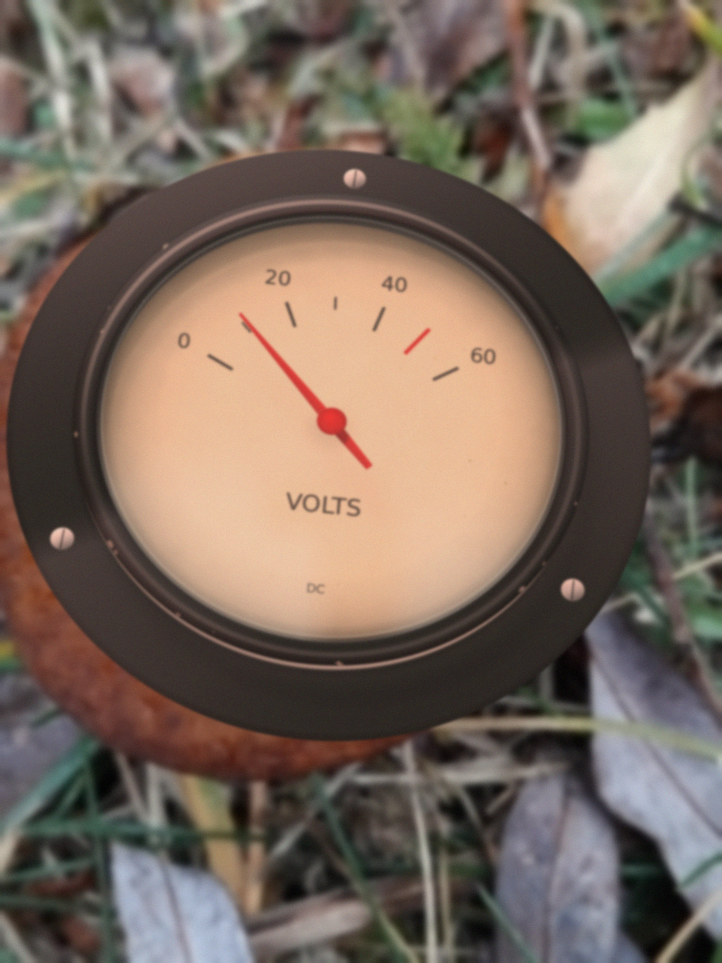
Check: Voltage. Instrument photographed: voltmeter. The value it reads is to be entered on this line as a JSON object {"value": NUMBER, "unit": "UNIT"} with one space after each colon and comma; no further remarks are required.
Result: {"value": 10, "unit": "V"}
